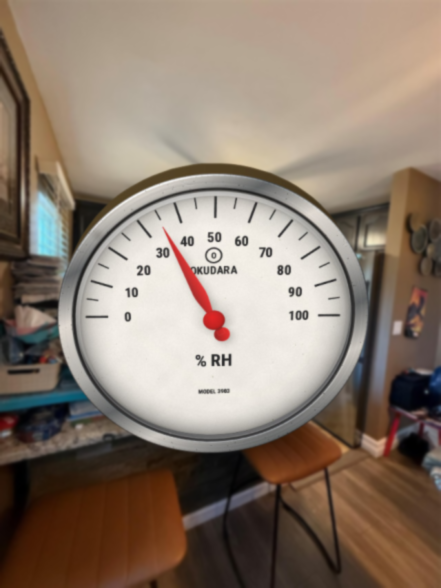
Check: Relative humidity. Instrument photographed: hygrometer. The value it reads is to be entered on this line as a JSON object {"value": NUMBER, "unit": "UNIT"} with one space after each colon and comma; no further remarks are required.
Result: {"value": 35, "unit": "%"}
